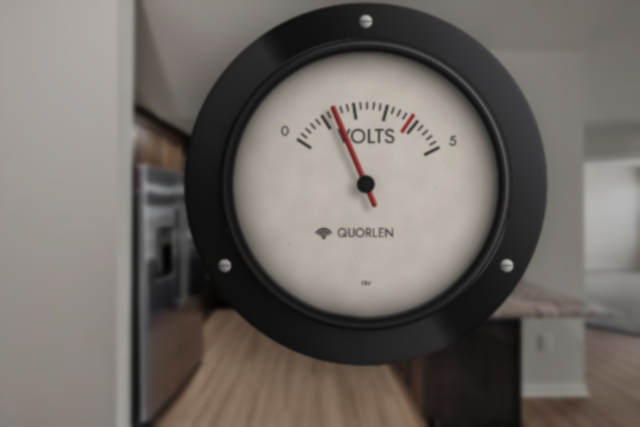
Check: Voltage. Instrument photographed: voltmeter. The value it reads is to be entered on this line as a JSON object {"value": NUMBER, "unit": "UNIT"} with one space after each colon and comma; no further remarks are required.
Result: {"value": 1.4, "unit": "V"}
